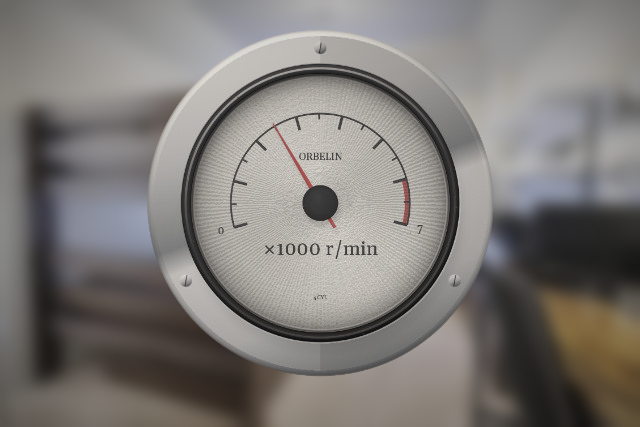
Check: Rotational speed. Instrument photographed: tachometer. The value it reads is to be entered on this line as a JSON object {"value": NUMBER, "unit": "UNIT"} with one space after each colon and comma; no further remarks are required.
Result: {"value": 2500, "unit": "rpm"}
